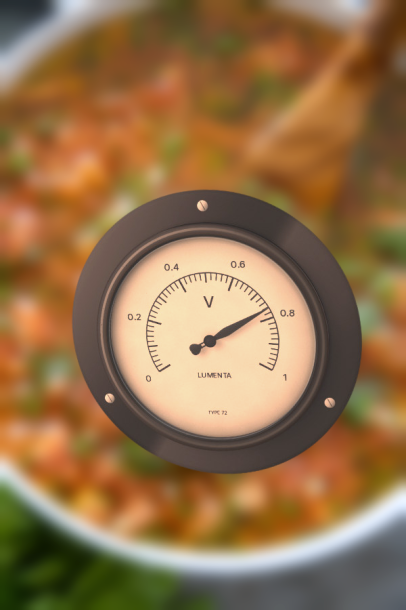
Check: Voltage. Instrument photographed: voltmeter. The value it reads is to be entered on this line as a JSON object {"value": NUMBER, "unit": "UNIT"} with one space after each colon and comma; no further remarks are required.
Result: {"value": 0.76, "unit": "V"}
